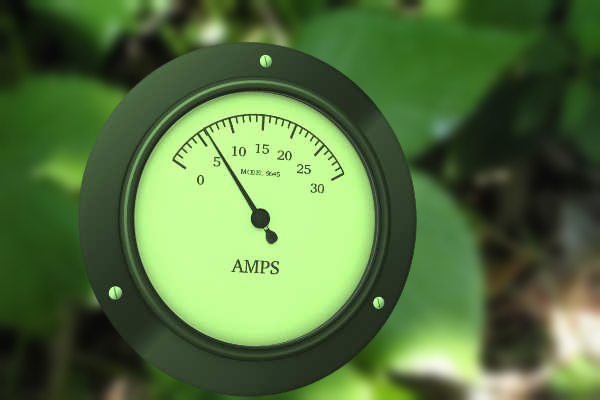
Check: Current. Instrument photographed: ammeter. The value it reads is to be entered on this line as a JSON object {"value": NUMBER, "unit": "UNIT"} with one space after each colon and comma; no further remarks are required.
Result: {"value": 6, "unit": "A"}
